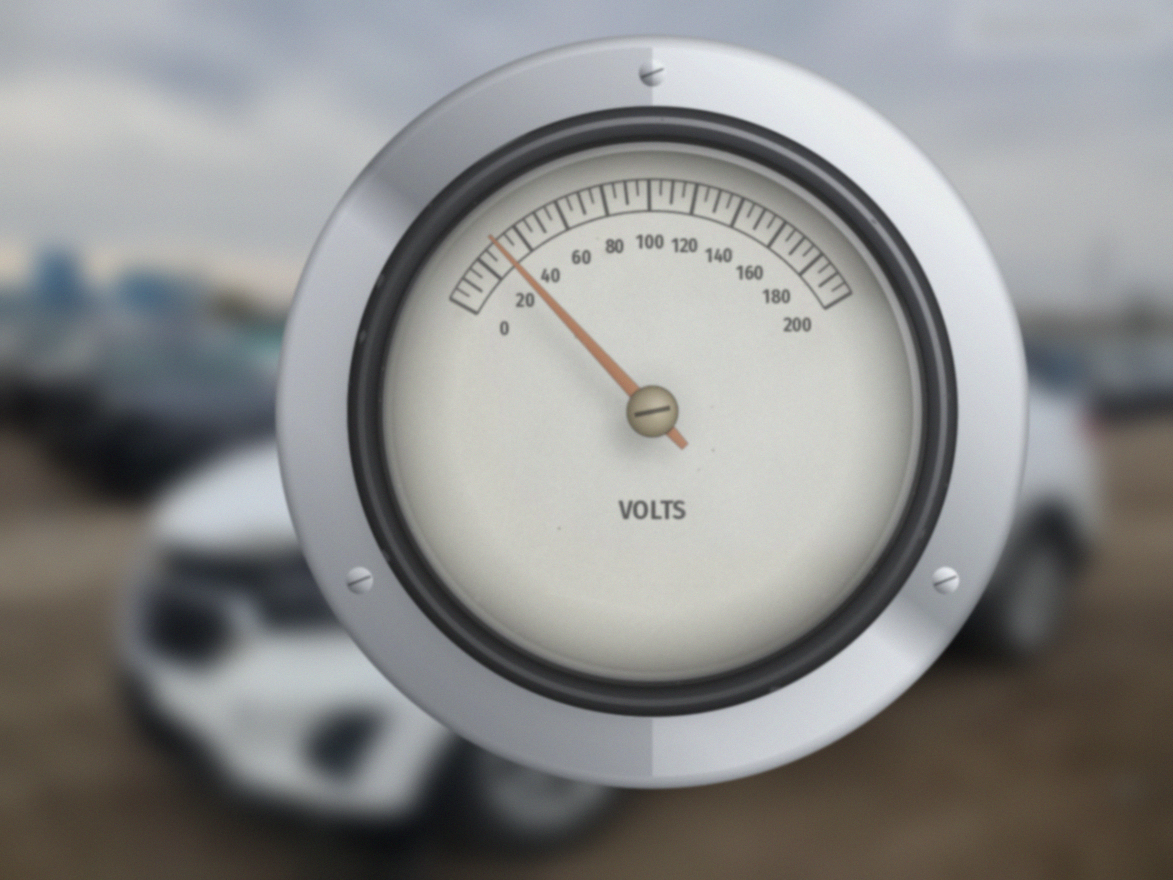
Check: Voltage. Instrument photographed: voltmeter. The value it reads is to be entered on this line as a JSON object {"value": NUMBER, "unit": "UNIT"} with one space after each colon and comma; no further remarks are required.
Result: {"value": 30, "unit": "V"}
